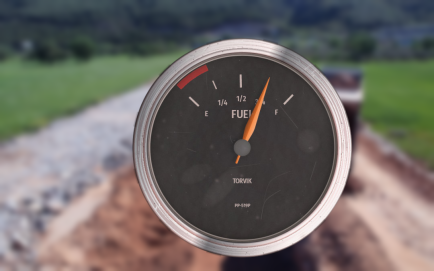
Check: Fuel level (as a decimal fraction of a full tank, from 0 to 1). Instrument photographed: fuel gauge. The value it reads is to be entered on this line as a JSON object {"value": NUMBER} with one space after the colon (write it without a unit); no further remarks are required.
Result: {"value": 0.75}
